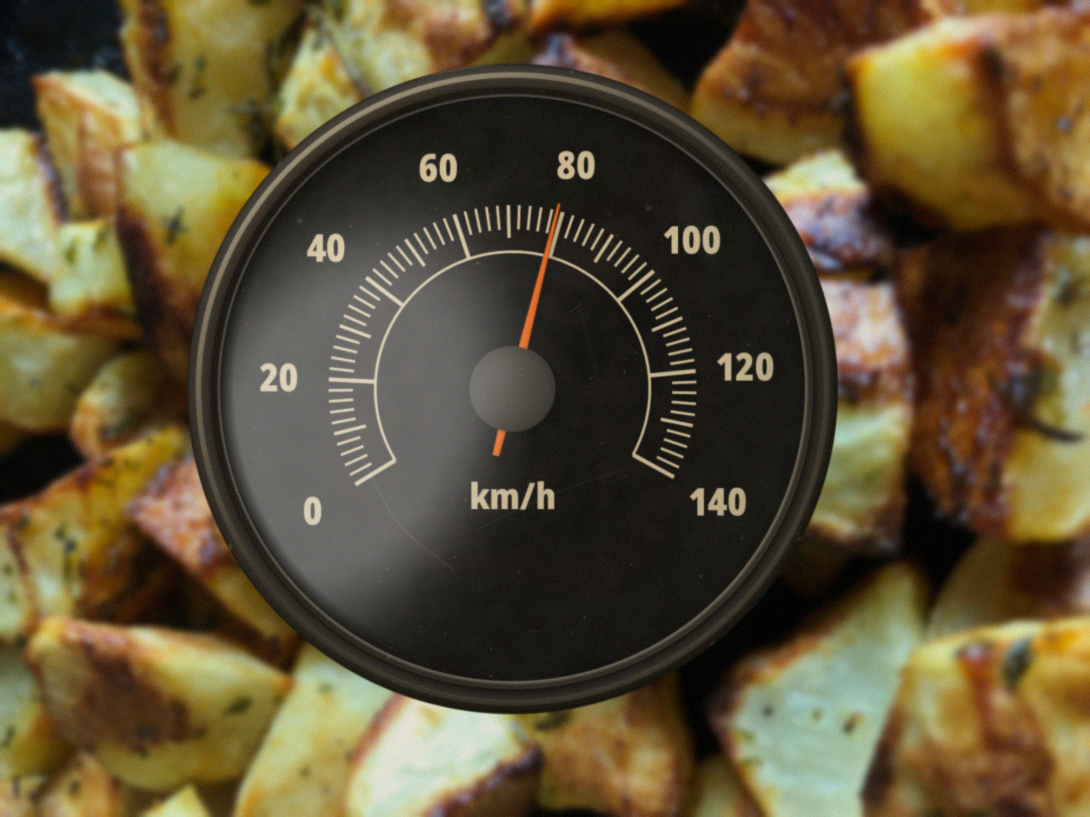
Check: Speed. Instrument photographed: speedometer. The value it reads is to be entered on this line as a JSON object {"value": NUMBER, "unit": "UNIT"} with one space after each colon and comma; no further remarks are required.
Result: {"value": 79, "unit": "km/h"}
